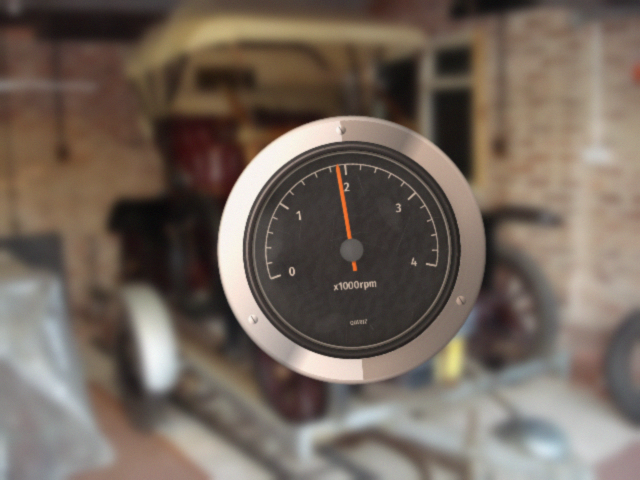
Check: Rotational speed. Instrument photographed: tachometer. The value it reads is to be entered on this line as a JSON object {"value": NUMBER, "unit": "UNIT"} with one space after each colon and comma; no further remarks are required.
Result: {"value": 1900, "unit": "rpm"}
